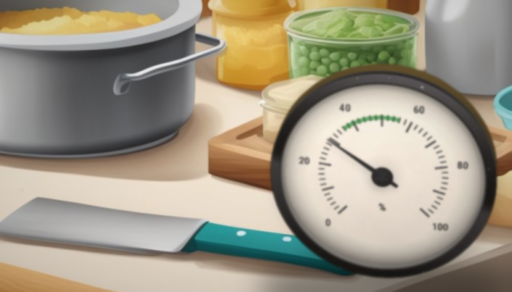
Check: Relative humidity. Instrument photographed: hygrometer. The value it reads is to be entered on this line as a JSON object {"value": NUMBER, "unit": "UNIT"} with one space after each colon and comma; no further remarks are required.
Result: {"value": 30, "unit": "%"}
